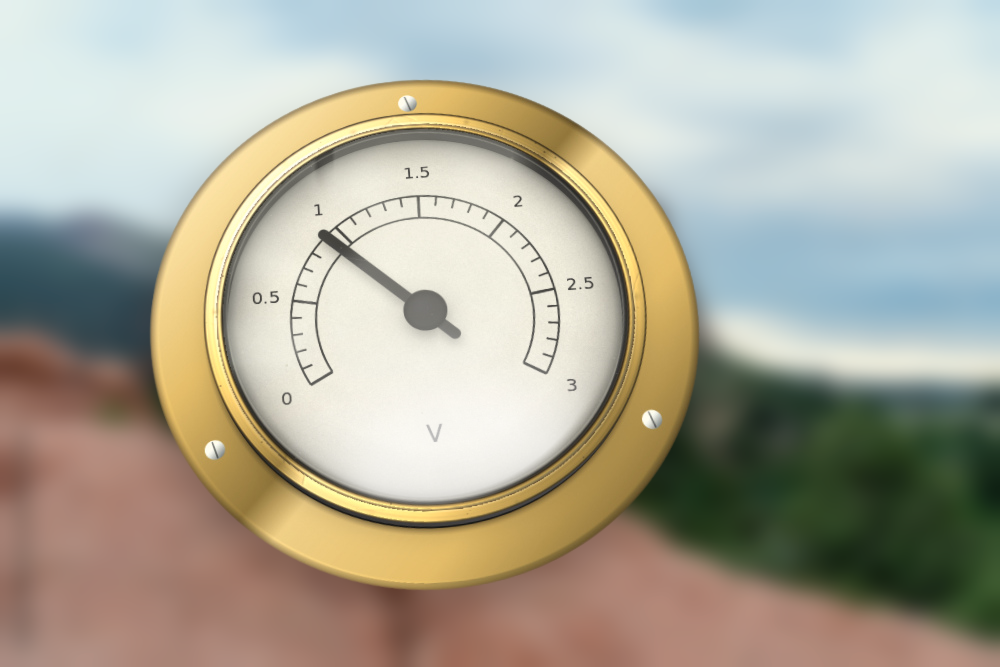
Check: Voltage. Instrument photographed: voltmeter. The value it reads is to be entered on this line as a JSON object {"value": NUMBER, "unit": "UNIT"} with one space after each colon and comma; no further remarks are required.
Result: {"value": 0.9, "unit": "V"}
